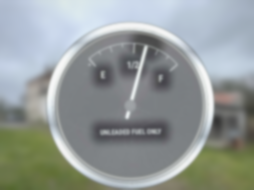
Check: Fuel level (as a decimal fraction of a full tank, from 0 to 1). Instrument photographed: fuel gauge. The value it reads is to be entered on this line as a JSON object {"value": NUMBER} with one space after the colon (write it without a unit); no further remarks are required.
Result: {"value": 0.625}
